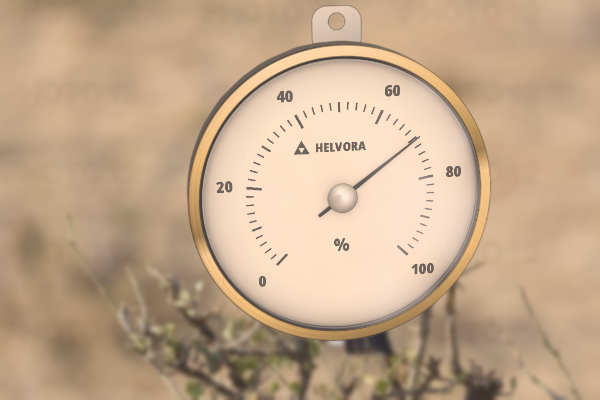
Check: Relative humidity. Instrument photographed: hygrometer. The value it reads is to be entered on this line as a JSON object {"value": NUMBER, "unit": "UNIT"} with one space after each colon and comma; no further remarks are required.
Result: {"value": 70, "unit": "%"}
